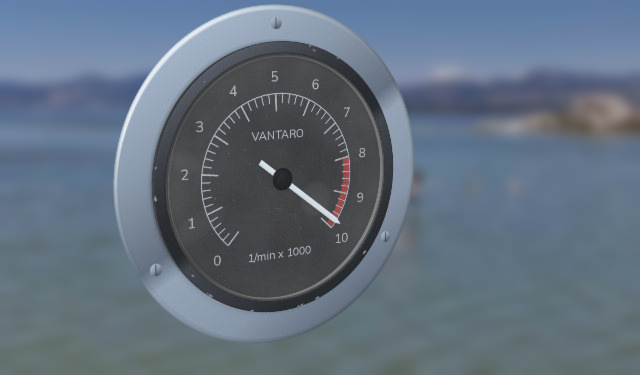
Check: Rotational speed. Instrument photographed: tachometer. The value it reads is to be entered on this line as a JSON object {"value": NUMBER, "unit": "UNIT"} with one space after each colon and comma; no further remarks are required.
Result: {"value": 9800, "unit": "rpm"}
